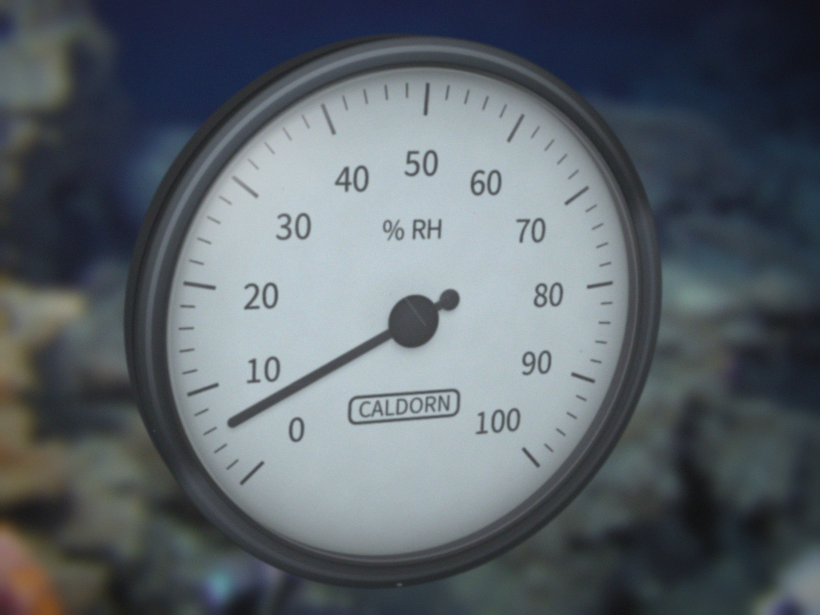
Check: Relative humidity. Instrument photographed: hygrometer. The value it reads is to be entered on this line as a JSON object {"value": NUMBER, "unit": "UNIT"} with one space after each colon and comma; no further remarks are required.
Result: {"value": 6, "unit": "%"}
